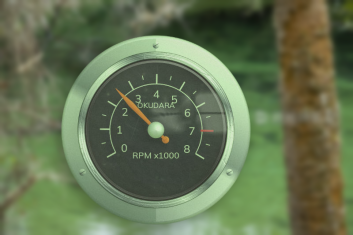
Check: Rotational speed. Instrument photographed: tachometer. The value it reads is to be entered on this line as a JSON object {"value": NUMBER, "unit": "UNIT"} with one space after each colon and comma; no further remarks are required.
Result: {"value": 2500, "unit": "rpm"}
